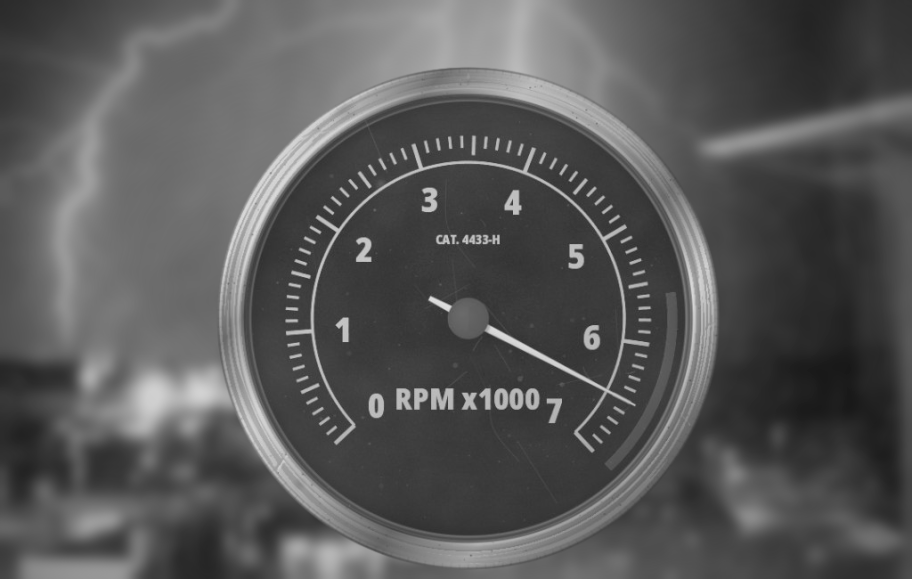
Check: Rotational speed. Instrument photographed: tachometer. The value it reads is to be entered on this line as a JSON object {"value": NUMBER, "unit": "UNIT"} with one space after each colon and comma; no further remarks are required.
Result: {"value": 6500, "unit": "rpm"}
